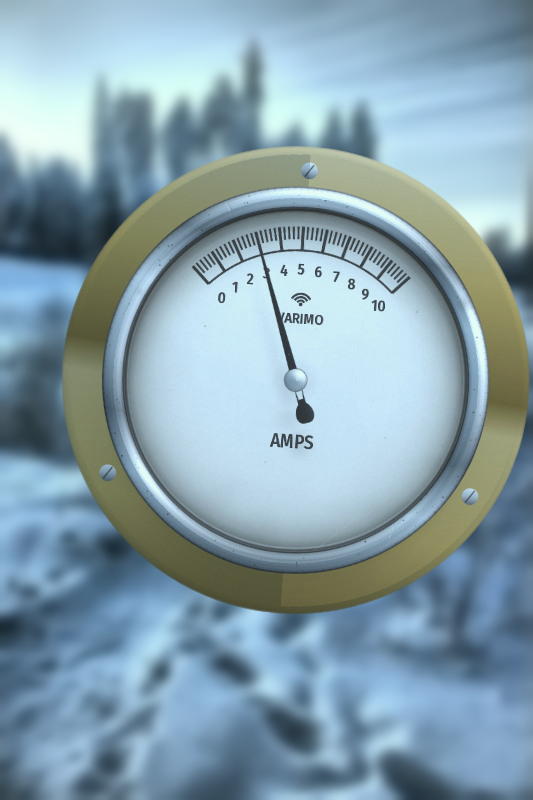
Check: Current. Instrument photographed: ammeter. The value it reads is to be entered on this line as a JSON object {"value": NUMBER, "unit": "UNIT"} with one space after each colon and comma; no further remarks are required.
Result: {"value": 3, "unit": "A"}
